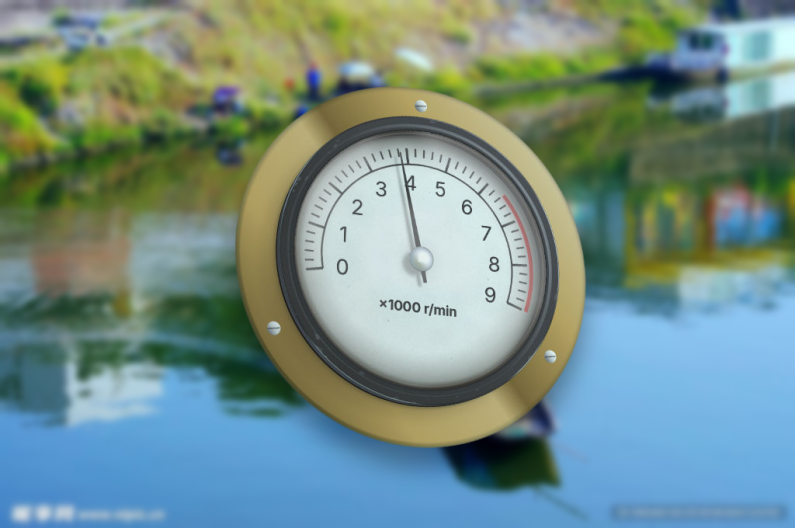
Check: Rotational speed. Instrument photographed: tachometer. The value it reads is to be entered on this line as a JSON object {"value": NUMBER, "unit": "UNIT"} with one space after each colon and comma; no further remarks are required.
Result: {"value": 3800, "unit": "rpm"}
